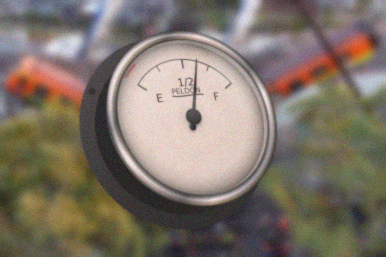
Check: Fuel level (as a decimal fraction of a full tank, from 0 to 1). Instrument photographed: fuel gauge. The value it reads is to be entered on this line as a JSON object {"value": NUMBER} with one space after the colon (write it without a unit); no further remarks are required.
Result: {"value": 0.625}
